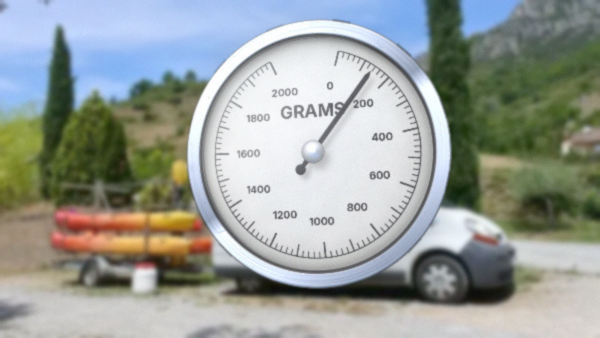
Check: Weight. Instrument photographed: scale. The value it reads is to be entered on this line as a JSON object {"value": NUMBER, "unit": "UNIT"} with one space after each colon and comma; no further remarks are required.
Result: {"value": 140, "unit": "g"}
